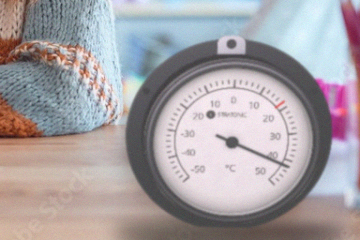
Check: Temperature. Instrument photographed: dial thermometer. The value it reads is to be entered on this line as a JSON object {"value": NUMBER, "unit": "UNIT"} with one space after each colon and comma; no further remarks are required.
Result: {"value": 42, "unit": "°C"}
